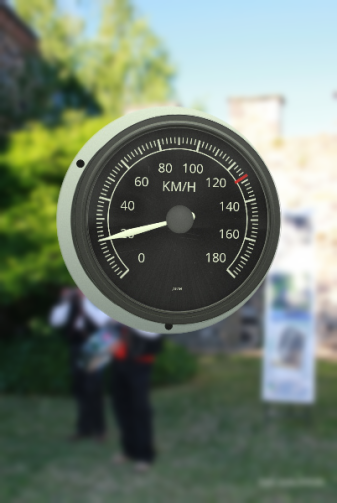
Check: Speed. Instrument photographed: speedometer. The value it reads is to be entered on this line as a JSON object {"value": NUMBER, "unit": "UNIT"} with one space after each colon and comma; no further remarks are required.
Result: {"value": 20, "unit": "km/h"}
